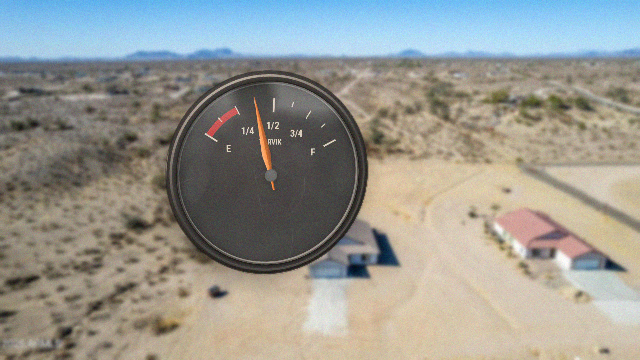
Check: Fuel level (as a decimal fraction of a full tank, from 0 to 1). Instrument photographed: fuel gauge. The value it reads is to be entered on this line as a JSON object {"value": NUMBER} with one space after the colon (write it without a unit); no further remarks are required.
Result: {"value": 0.375}
